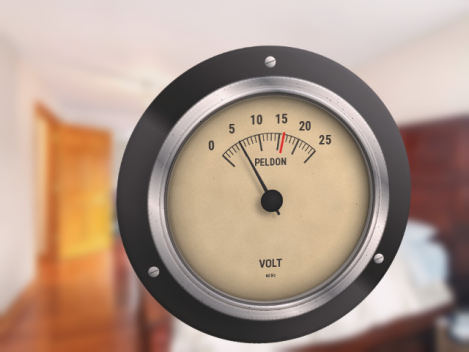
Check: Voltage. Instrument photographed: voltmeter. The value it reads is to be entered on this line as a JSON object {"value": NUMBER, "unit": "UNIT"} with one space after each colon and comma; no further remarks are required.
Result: {"value": 5, "unit": "V"}
